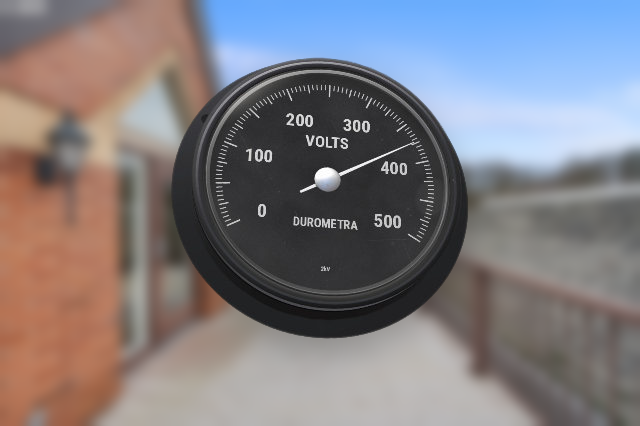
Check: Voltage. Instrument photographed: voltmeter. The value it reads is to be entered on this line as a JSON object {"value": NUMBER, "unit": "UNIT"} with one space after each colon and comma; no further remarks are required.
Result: {"value": 375, "unit": "V"}
